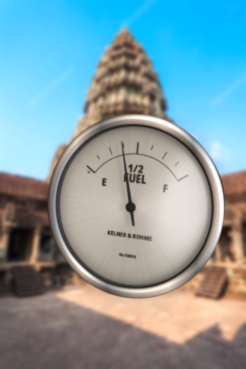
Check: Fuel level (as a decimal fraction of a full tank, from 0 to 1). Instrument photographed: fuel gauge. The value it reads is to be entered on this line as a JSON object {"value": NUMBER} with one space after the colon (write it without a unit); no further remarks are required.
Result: {"value": 0.375}
